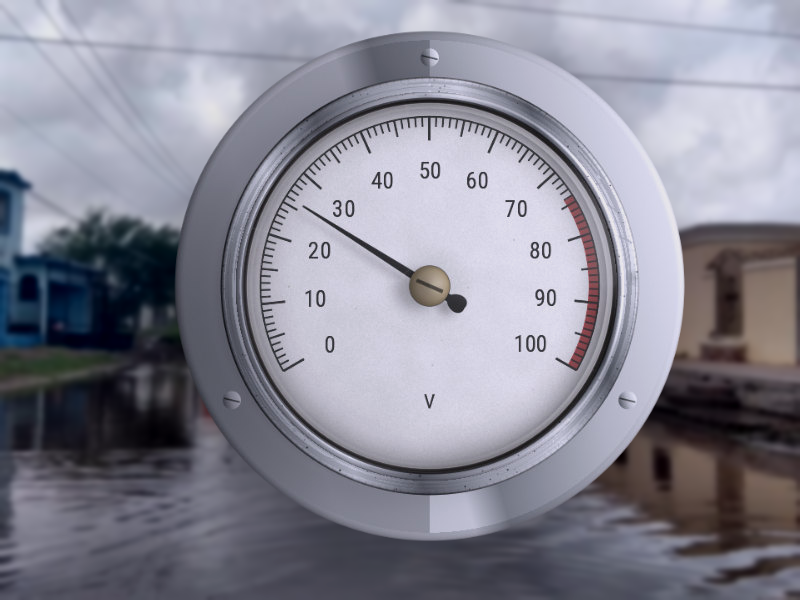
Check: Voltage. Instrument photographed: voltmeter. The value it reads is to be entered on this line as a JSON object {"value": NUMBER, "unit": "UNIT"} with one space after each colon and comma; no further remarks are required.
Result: {"value": 26, "unit": "V"}
